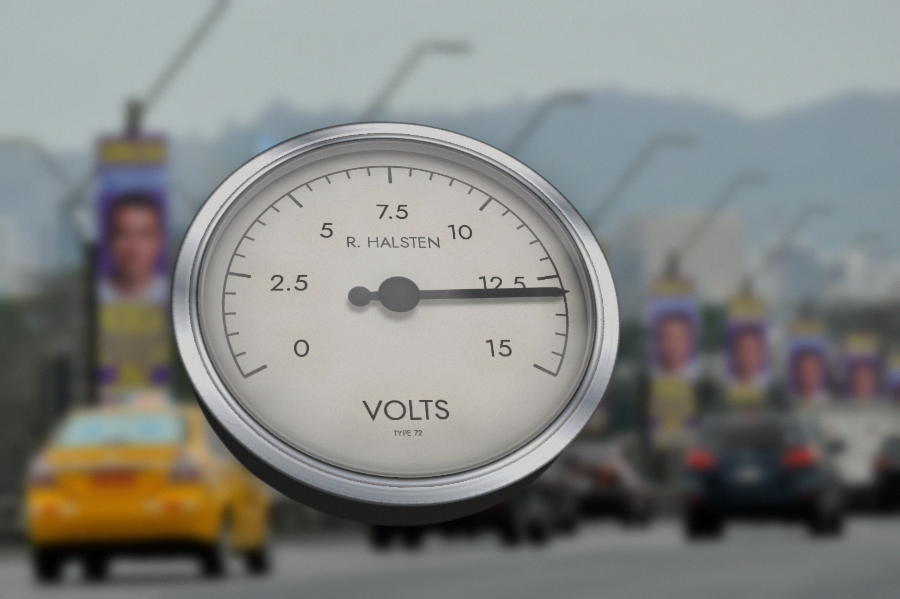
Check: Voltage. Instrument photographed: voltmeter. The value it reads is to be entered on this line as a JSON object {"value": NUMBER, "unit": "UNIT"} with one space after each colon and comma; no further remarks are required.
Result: {"value": 13, "unit": "V"}
